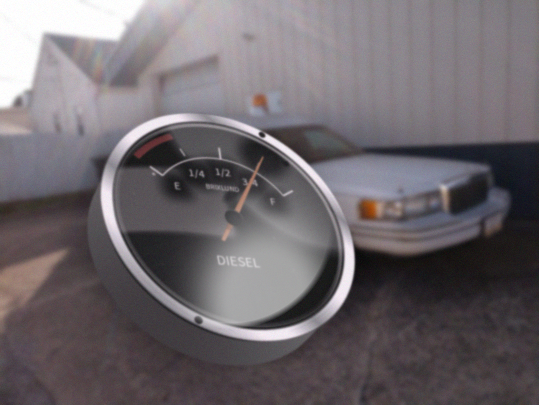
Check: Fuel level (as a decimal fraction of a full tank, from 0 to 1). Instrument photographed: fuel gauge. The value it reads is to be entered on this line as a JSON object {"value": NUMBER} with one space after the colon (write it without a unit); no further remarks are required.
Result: {"value": 0.75}
